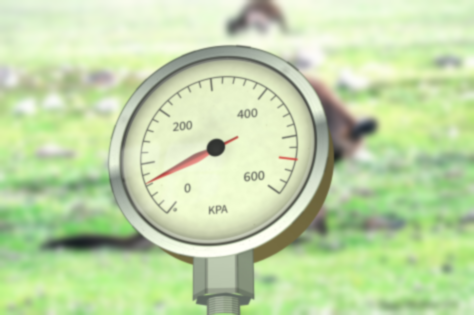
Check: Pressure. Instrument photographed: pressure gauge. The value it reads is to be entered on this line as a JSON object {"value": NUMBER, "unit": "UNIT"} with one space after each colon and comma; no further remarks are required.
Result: {"value": 60, "unit": "kPa"}
